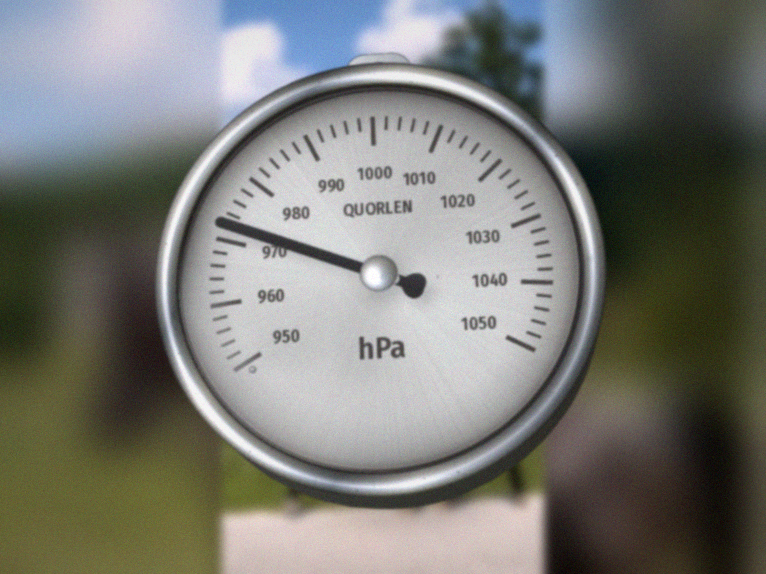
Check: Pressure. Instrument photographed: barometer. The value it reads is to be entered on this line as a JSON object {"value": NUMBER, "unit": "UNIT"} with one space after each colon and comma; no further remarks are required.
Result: {"value": 972, "unit": "hPa"}
